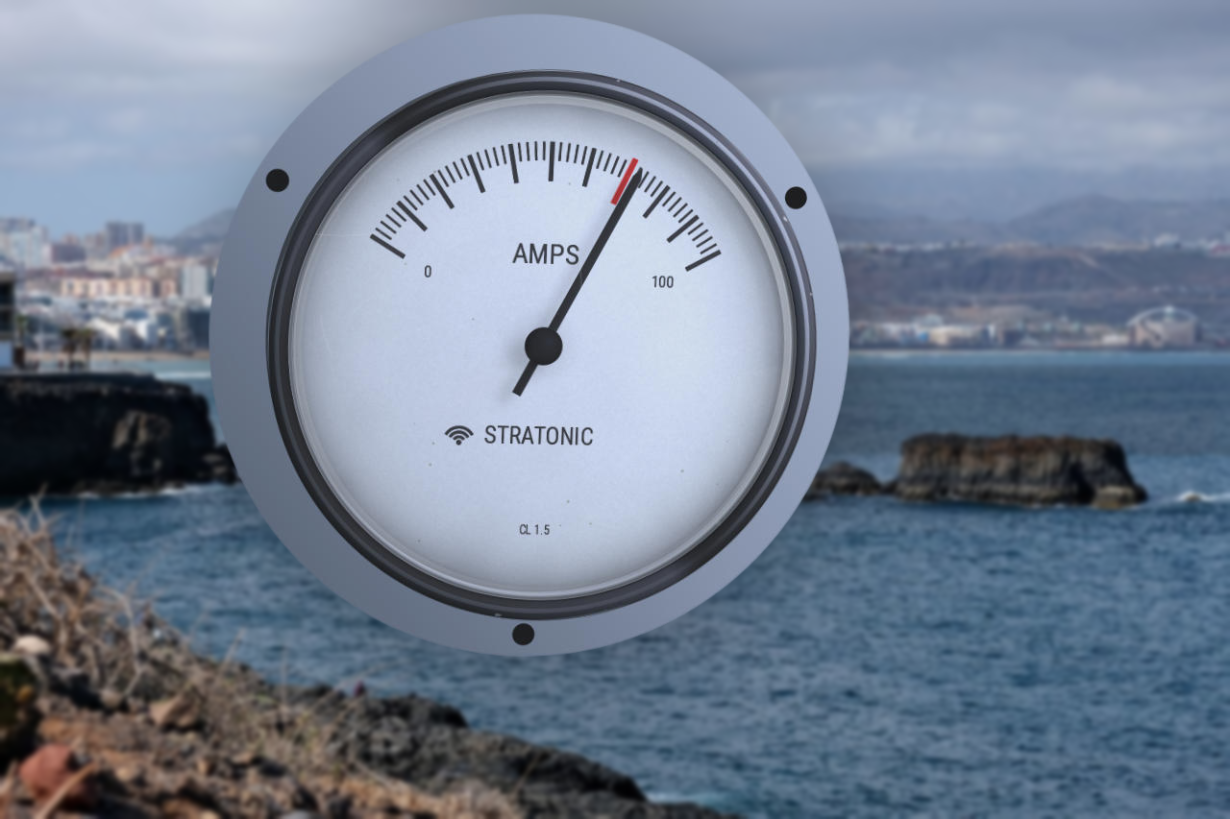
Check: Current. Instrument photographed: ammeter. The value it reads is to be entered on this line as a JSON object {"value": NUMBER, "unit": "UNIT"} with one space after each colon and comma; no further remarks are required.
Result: {"value": 72, "unit": "A"}
